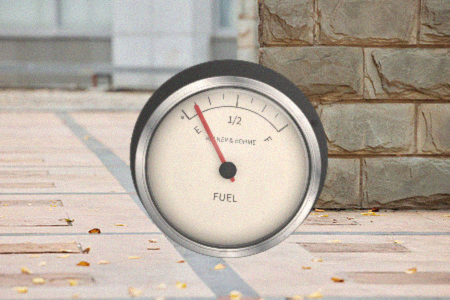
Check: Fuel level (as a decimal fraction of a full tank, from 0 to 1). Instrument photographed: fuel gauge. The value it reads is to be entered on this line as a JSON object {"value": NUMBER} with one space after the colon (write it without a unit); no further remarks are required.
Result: {"value": 0.125}
